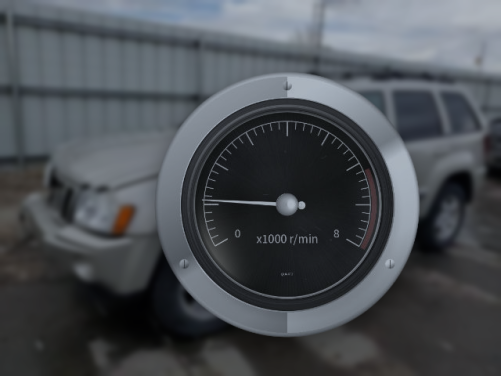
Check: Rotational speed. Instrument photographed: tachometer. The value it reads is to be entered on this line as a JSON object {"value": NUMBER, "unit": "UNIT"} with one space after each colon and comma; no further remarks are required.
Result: {"value": 1100, "unit": "rpm"}
